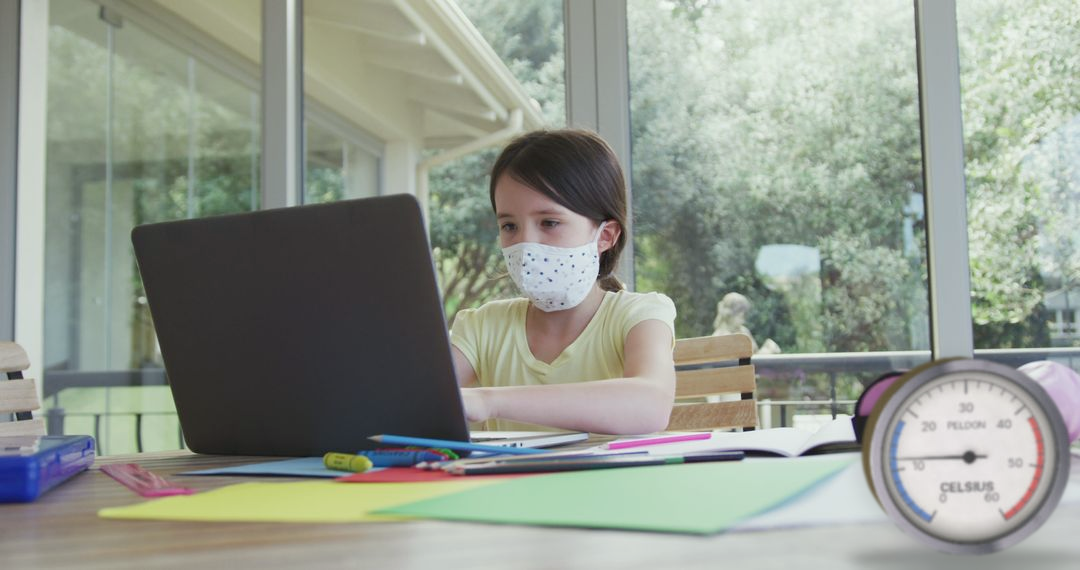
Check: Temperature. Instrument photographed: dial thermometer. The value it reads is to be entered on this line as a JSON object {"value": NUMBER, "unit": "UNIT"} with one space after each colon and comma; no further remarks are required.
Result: {"value": 12, "unit": "°C"}
